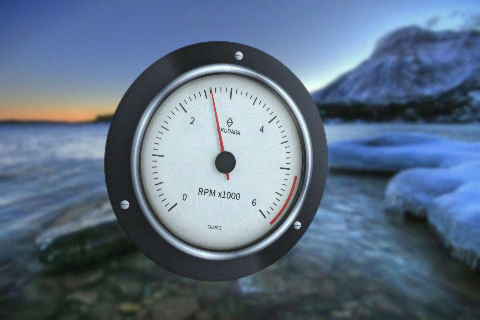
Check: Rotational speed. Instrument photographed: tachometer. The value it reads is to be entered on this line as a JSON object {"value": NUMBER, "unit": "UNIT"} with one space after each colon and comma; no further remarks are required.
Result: {"value": 2600, "unit": "rpm"}
